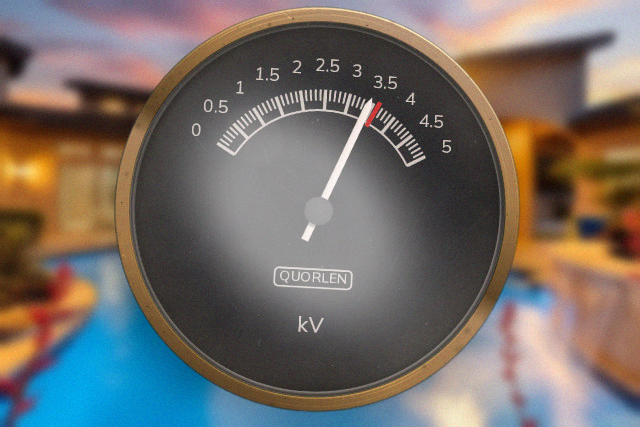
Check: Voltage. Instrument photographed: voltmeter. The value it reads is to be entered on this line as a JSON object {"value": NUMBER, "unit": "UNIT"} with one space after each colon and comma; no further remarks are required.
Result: {"value": 3.4, "unit": "kV"}
